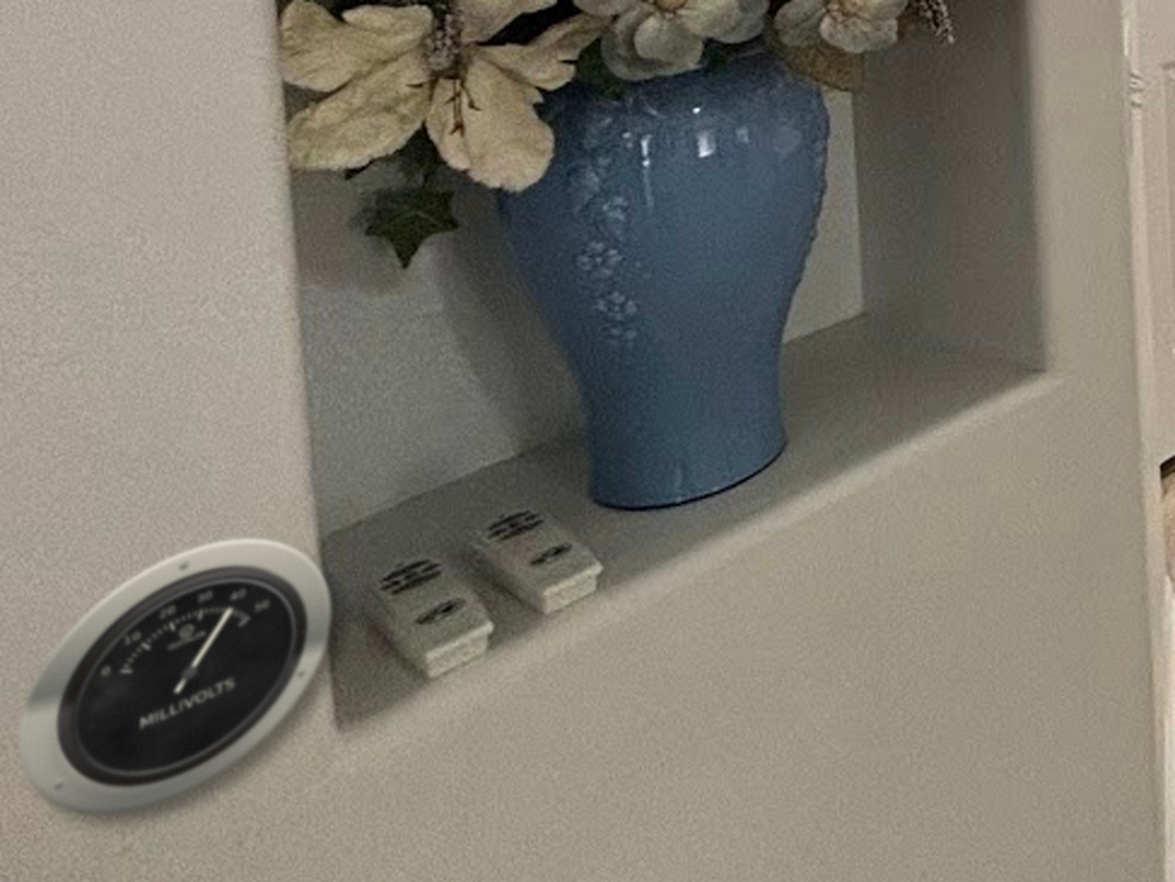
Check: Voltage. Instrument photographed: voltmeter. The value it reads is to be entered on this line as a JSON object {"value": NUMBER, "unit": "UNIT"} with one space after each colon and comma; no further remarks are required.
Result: {"value": 40, "unit": "mV"}
